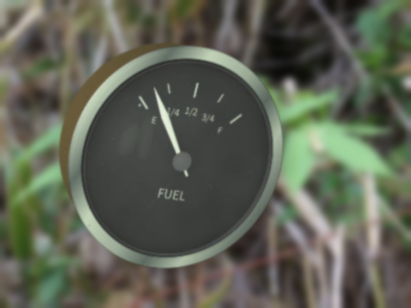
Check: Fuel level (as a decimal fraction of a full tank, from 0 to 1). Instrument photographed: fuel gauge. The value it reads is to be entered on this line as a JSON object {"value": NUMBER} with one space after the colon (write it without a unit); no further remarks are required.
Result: {"value": 0.125}
